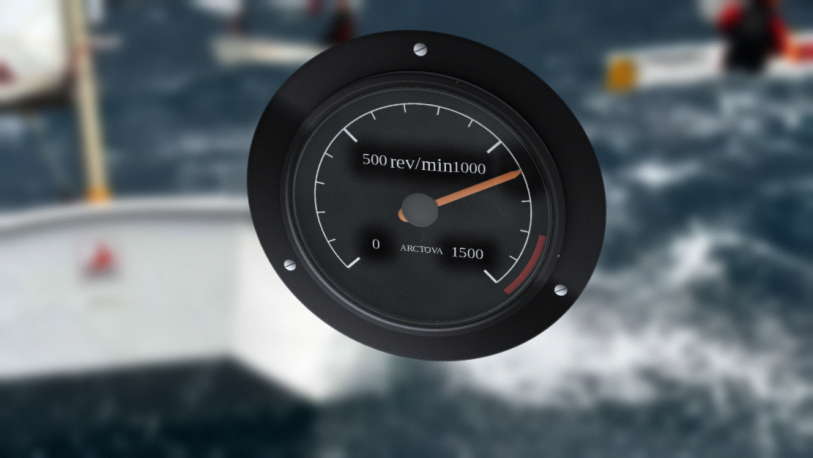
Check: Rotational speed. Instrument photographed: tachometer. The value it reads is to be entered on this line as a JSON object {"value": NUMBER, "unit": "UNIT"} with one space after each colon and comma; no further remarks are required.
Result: {"value": 1100, "unit": "rpm"}
